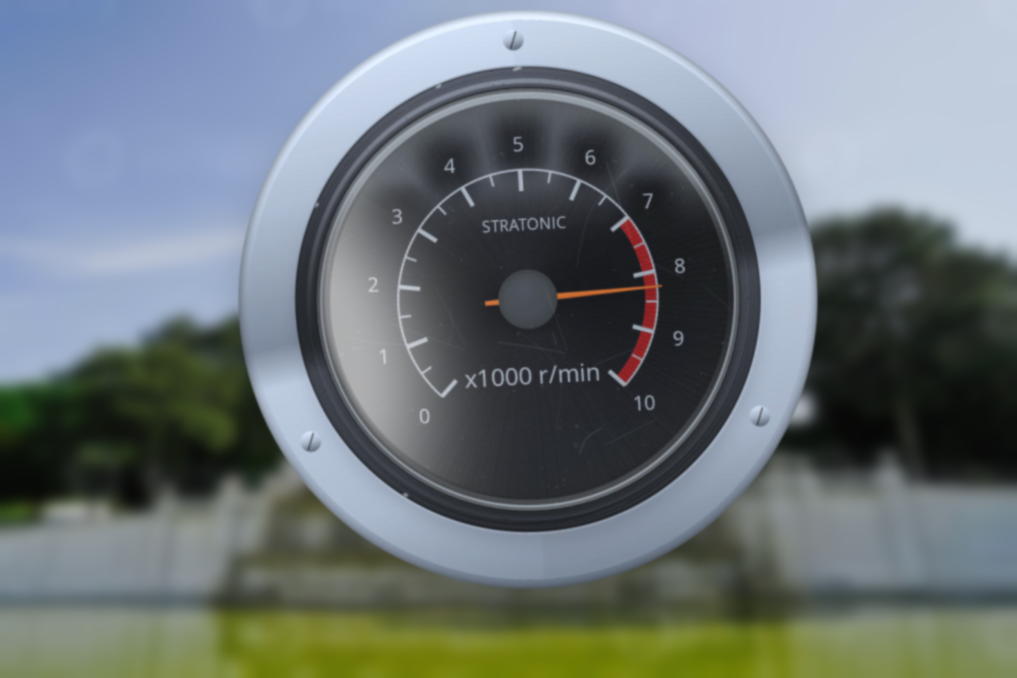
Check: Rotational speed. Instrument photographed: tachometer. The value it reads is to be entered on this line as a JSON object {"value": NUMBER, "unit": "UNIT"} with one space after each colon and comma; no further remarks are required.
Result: {"value": 8250, "unit": "rpm"}
